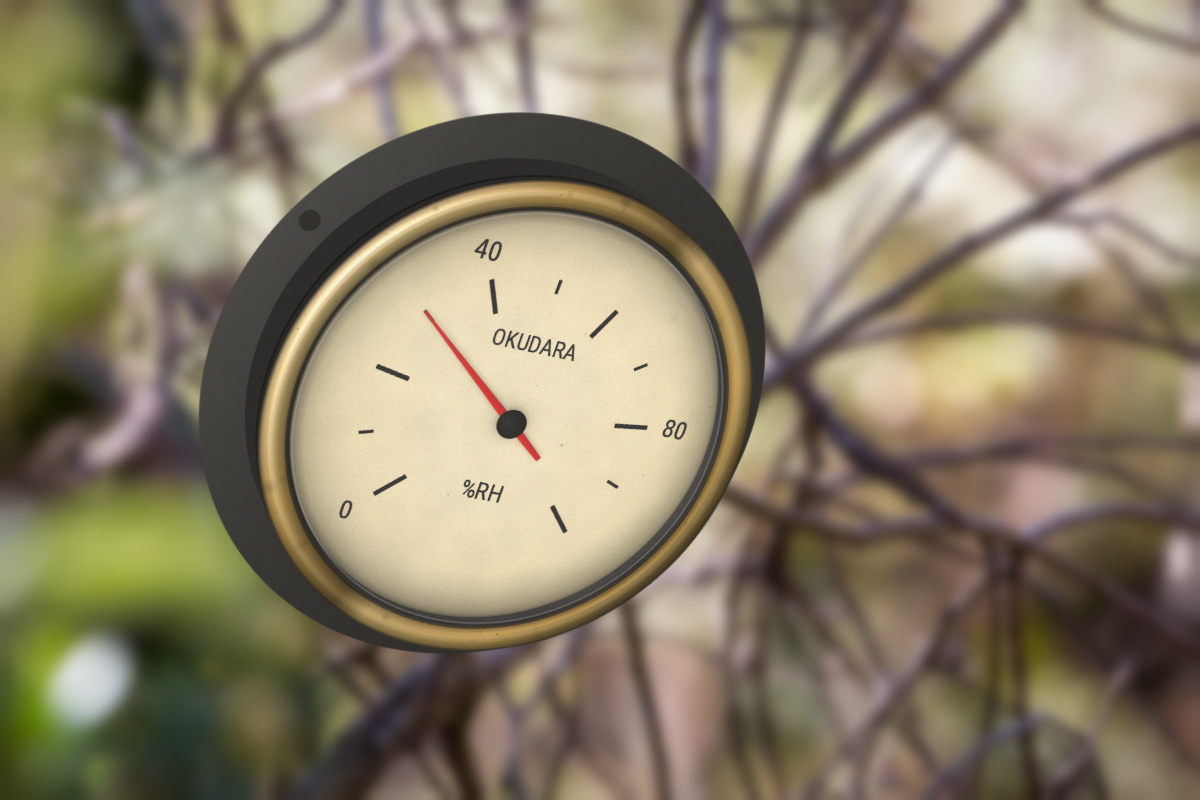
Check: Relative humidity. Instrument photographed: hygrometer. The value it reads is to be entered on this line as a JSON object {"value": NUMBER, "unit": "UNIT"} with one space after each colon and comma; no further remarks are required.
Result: {"value": 30, "unit": "%"}
